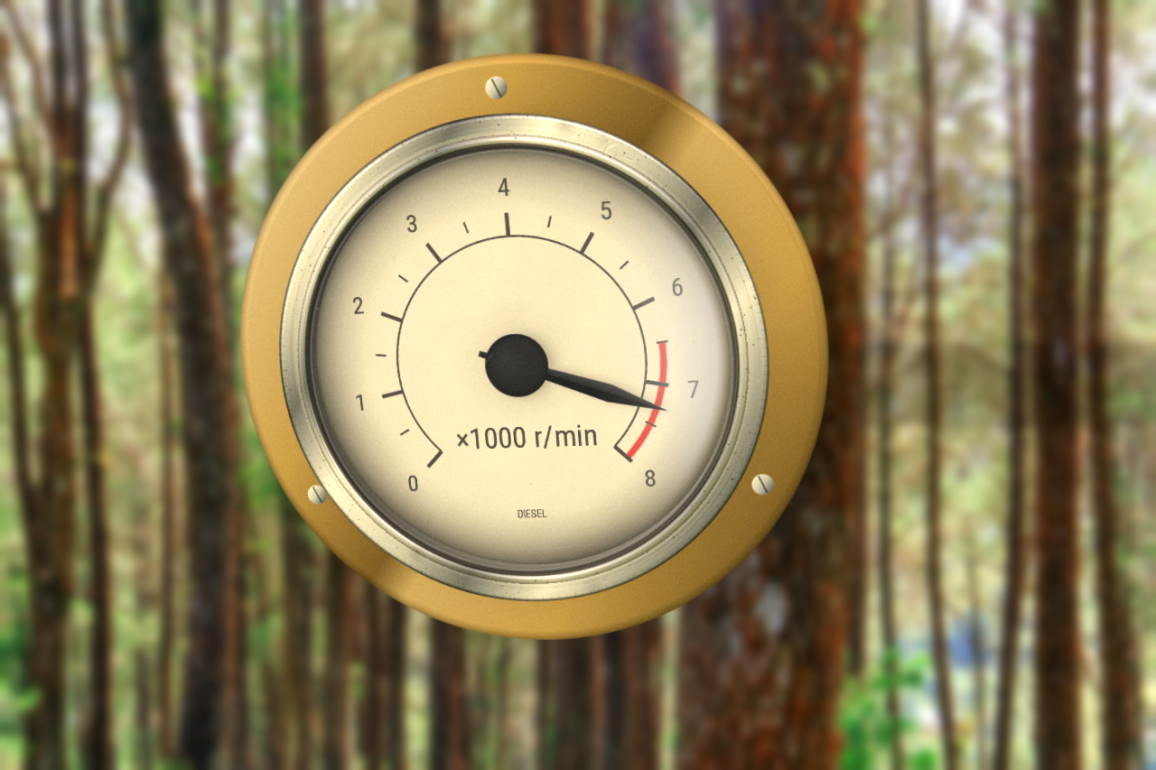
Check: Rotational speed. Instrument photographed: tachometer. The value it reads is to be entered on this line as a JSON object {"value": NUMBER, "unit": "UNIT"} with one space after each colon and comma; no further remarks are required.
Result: {"value": 7250, "unit": "rpm"}
